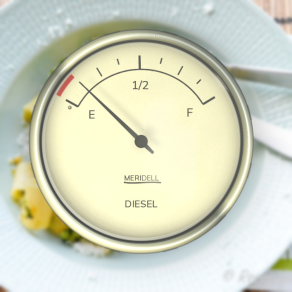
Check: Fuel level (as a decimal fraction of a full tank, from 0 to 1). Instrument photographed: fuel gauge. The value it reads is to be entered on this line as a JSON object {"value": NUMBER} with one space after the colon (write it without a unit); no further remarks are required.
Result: {"value": 0.125}
